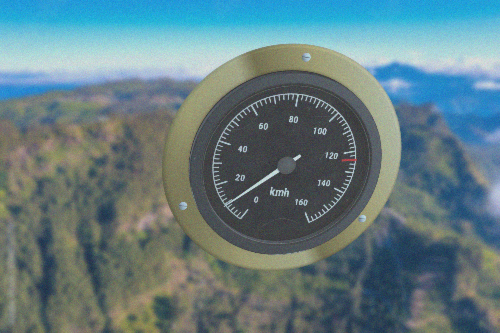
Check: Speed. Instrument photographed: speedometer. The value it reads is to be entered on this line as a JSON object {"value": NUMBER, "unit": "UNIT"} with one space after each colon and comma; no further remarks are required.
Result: {"value": 10, "unit": "km/h"}
